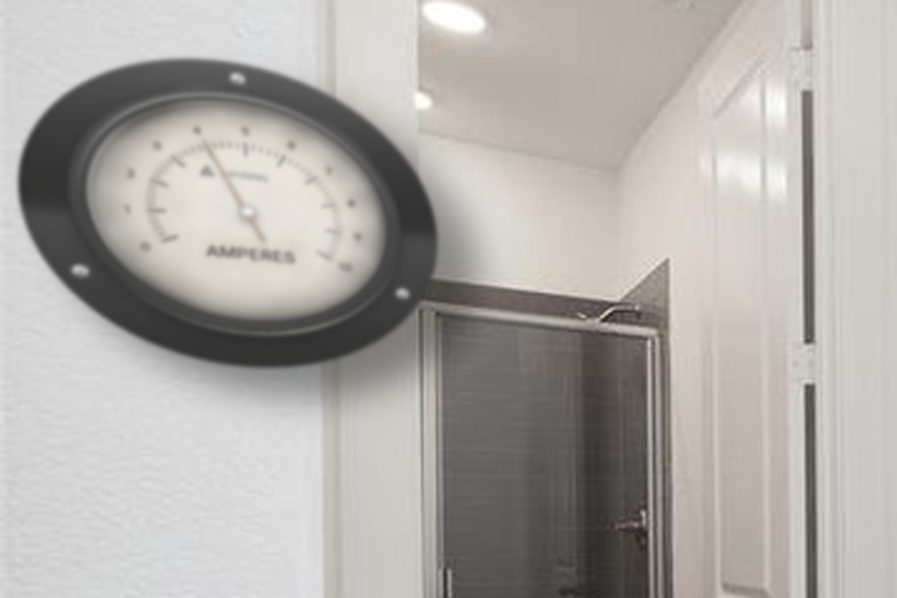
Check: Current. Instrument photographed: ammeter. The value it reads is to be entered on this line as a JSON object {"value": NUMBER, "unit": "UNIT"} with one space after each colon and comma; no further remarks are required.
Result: {"value": 4, "unit": "A"}
